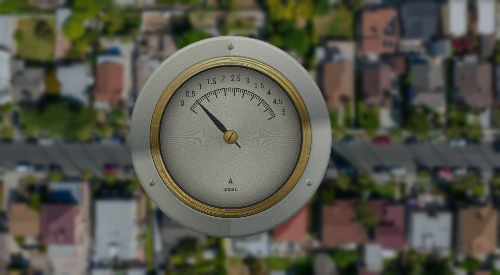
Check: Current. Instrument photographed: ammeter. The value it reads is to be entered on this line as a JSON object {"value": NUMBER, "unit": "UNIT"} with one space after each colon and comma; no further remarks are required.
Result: {"value": 0.5, "unit": "A"}
